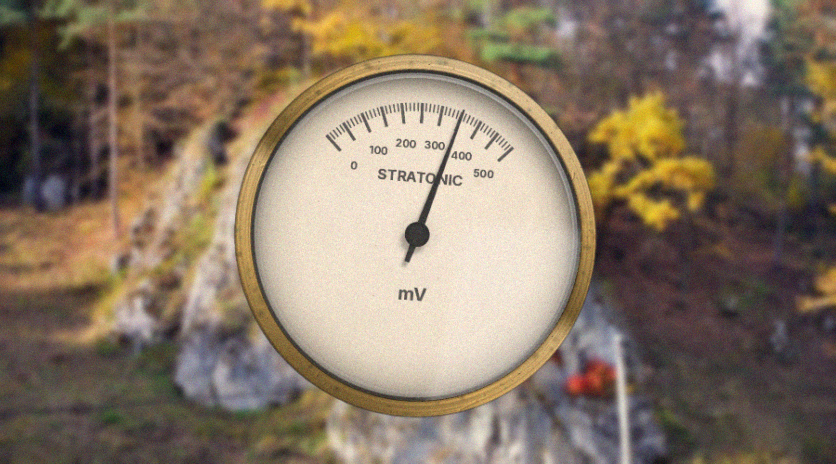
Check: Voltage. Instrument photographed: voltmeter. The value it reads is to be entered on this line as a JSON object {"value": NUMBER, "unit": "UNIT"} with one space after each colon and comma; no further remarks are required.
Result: {"value": 350, "unit": "mV"}
